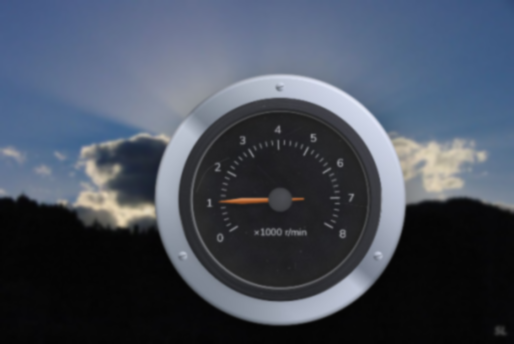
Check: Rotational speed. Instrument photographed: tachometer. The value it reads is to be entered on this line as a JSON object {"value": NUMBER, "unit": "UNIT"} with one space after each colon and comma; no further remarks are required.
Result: {"value": 1000, "unit": "rpm"}
